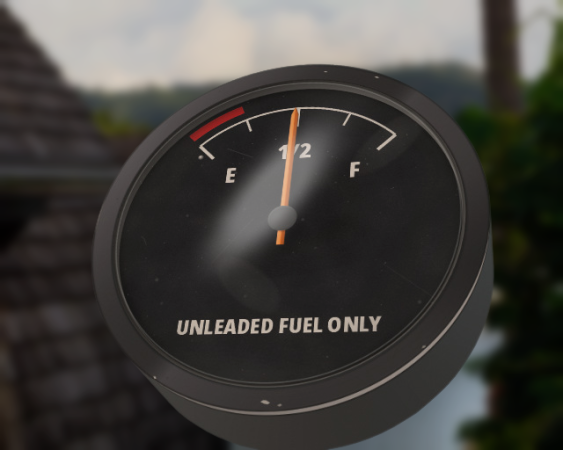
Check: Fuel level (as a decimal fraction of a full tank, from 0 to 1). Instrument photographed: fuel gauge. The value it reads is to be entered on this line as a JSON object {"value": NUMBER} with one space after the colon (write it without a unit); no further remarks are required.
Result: {"value": 0.5}
